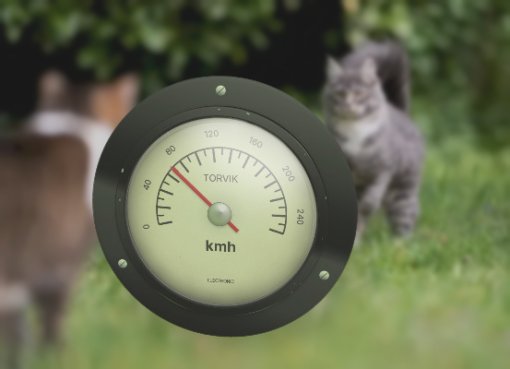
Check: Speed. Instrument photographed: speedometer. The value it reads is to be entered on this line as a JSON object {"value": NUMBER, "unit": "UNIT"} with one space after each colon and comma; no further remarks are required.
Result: {"value": 70, "unit": "km/h"}
